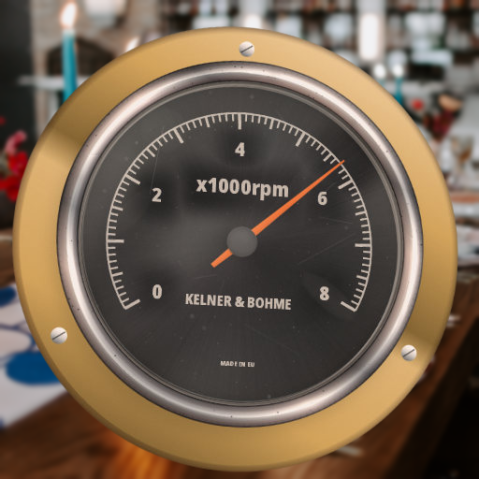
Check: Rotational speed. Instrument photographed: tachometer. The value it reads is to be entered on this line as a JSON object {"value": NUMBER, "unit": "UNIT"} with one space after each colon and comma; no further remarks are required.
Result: {"value": 5700, "unit": "rpm"}
